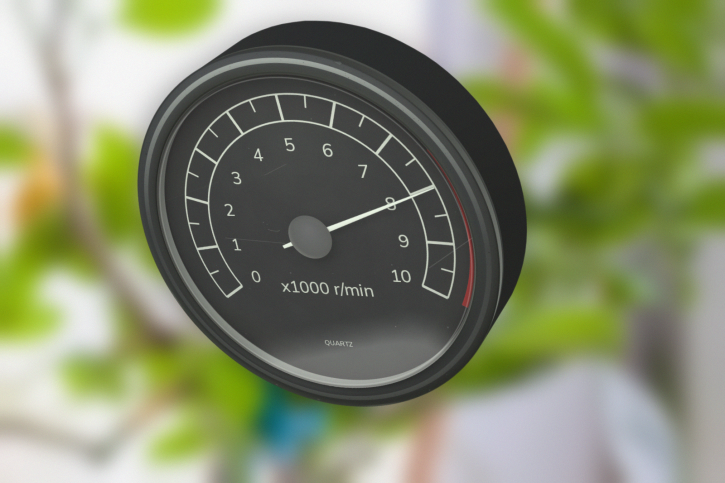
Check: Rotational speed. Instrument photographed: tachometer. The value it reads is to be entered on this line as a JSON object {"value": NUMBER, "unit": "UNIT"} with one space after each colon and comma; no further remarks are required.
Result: {"value": 8000, "unit": "rpm"}
